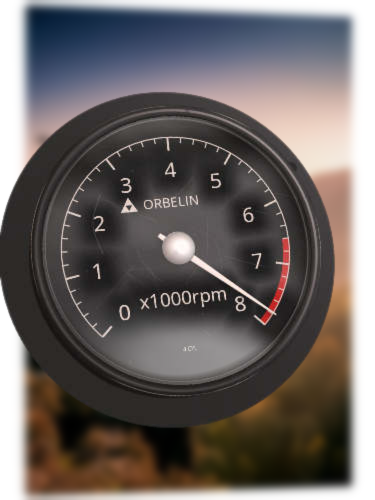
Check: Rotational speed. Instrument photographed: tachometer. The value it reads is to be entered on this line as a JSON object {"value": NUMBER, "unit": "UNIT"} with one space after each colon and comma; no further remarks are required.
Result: {"value": 7800, "unit": "rpm"}
